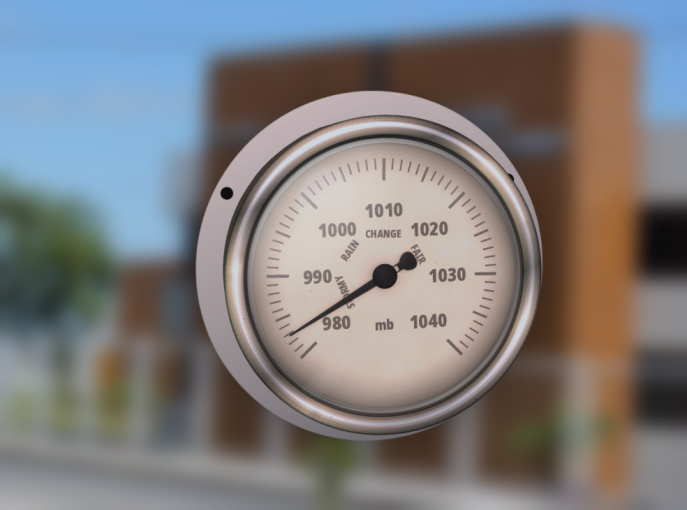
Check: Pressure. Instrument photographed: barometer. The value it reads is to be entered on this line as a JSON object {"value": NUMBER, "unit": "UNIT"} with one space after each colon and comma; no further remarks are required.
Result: {"value": 983, "unit": "mbar"}
